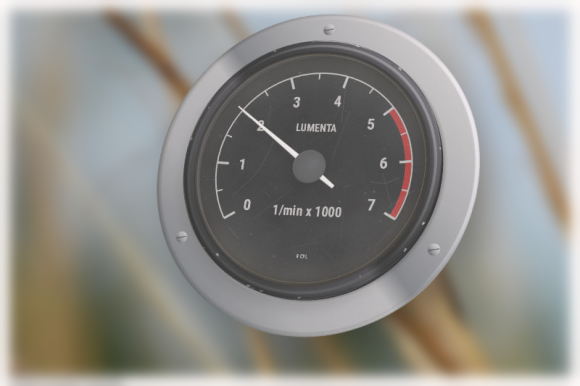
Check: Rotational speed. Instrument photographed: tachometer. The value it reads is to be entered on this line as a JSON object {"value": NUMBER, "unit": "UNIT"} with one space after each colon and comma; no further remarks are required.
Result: {"value": 2000, "unit": "rpm"}
